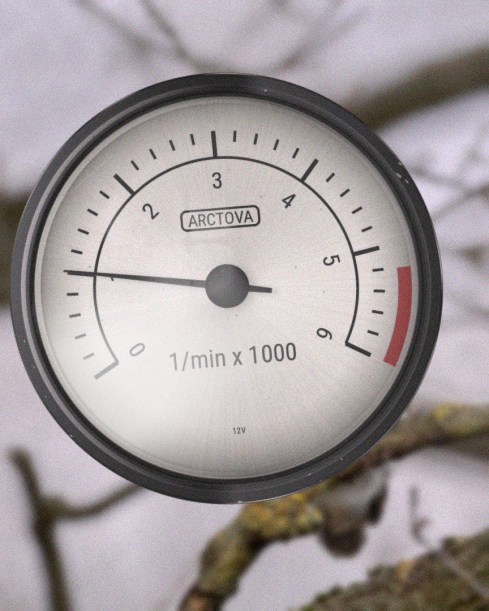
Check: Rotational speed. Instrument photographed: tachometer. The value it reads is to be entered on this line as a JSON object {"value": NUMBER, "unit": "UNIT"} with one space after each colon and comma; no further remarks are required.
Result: {"value": 1000, "unit": "rpm"}
